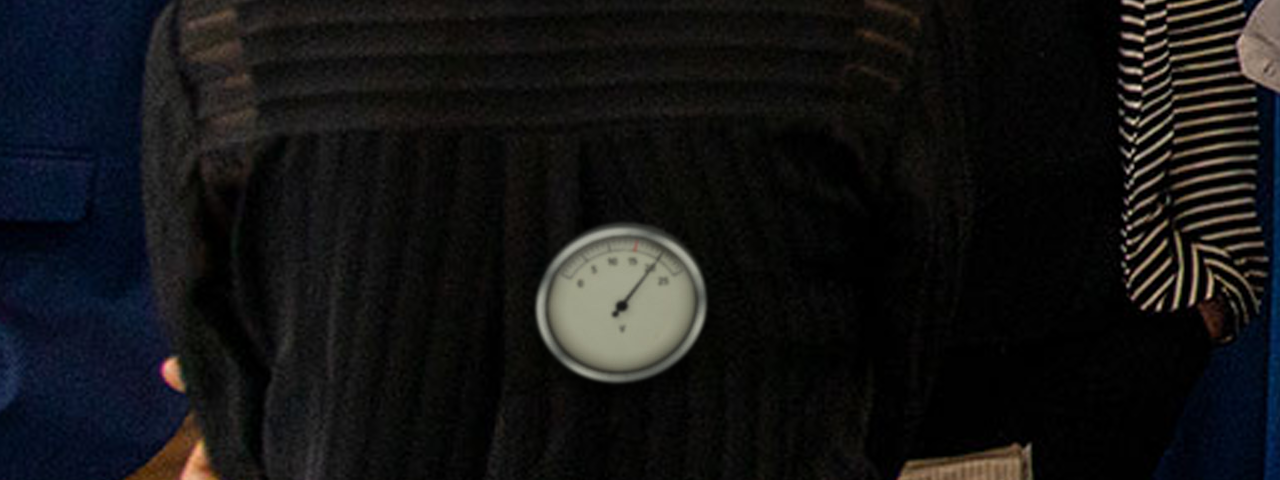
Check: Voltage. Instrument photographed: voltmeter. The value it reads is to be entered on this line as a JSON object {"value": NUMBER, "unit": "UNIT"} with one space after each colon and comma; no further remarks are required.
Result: {"value": 20, "unit": "V"}
